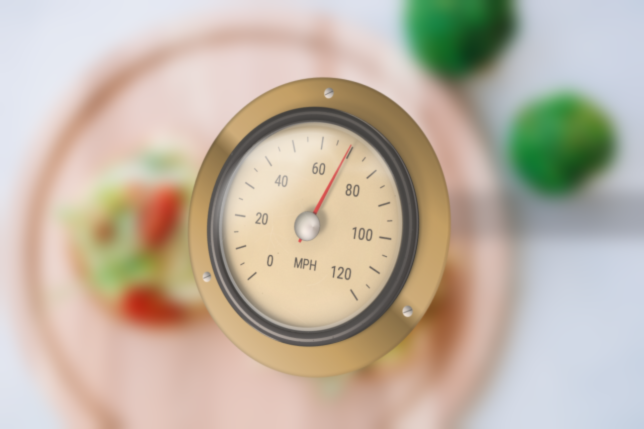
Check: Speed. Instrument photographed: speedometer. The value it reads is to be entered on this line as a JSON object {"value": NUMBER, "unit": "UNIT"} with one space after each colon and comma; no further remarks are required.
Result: {"value": 70, "unit": "mph"}
